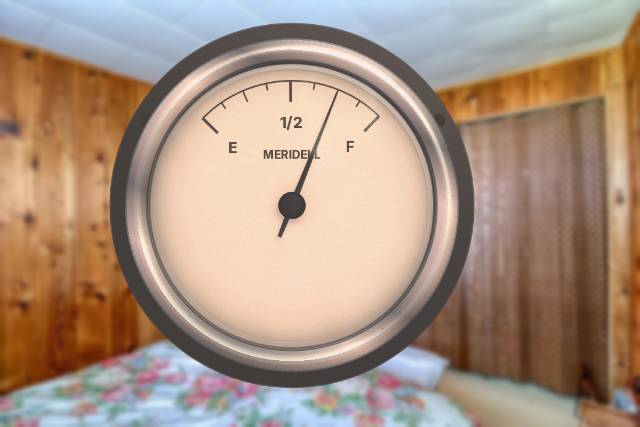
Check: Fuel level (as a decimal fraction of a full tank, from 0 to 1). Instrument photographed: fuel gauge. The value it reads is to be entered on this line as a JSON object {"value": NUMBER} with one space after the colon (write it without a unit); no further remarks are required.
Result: {"value": 0.75}
